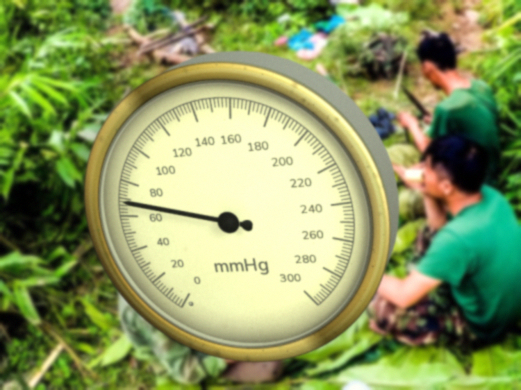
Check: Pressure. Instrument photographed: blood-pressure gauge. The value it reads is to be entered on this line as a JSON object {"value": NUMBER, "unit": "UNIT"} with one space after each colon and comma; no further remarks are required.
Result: {"value": 70, "unit": "mmHg"}
